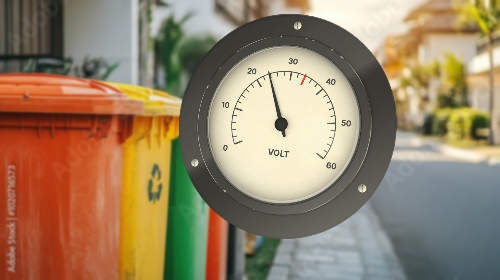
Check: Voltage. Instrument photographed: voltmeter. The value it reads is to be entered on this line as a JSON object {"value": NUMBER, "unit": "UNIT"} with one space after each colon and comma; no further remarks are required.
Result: {"value": 24, "unit": "V"}
